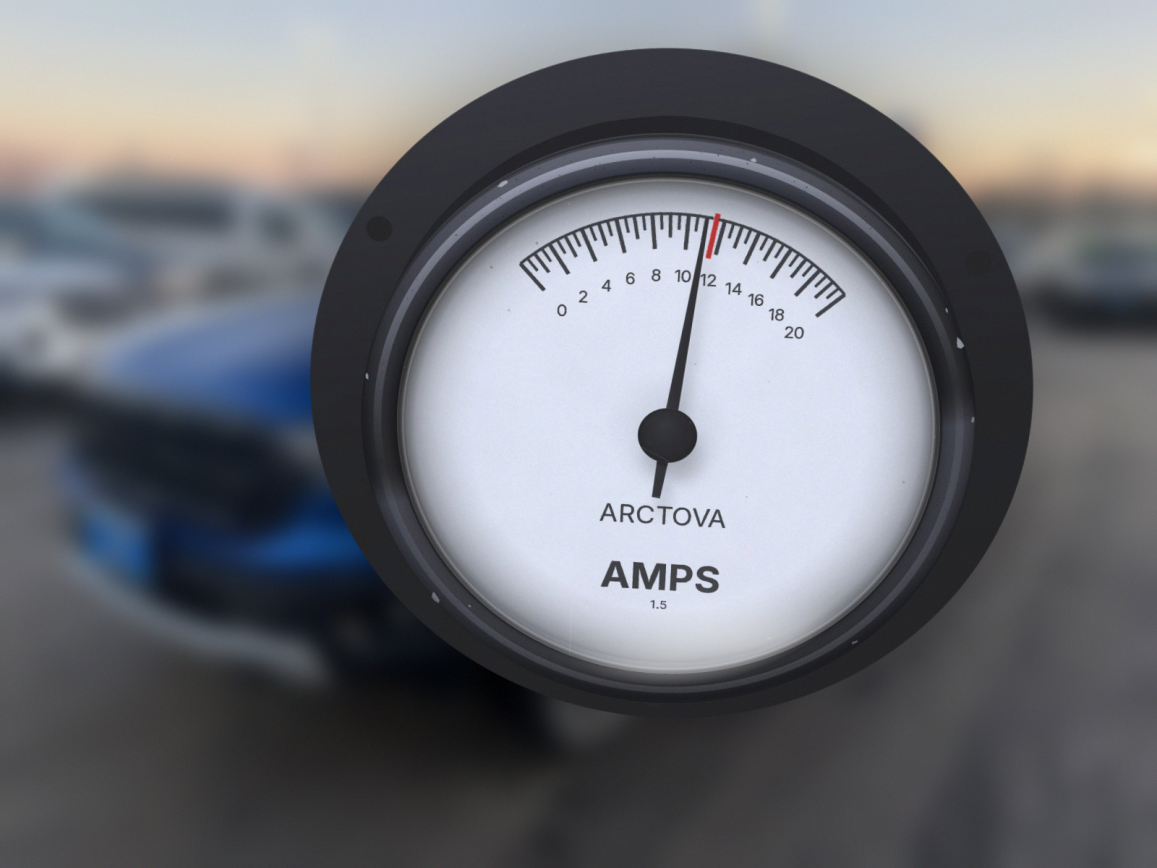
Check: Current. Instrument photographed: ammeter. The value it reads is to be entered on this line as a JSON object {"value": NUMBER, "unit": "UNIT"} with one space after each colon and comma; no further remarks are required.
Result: {"value": 11, "unit": "A"}
